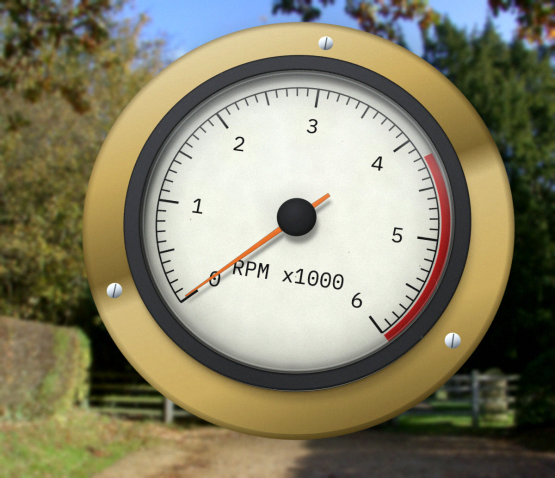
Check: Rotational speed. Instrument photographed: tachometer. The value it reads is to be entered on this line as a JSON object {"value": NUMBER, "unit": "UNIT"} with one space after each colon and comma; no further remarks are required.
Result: {"value": 0, "unit": "rpm"}
